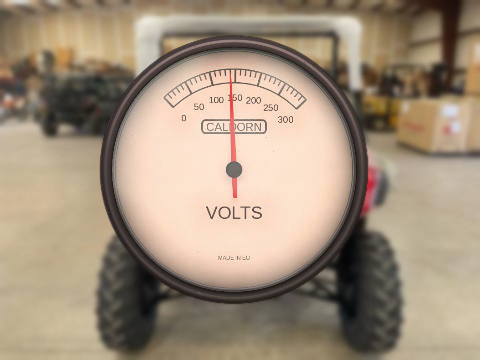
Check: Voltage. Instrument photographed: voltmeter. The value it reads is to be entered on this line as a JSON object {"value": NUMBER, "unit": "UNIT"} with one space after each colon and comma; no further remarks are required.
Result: {"value": 140, "unit": "V"}
